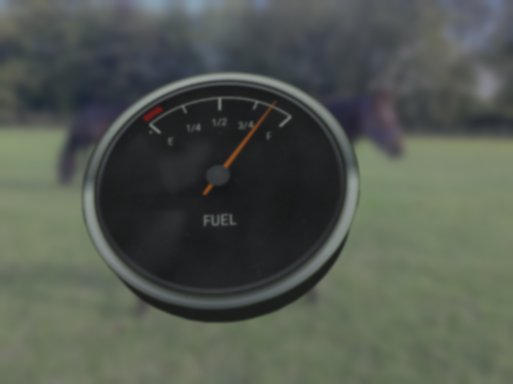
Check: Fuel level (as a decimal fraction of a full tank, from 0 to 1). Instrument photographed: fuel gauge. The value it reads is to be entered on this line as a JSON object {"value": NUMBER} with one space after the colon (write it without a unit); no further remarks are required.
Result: {"value": 0.875}
